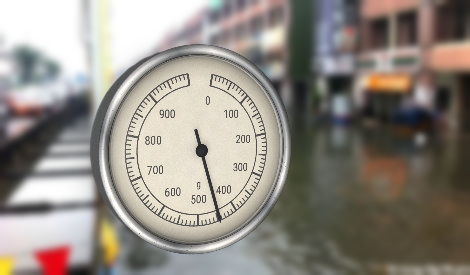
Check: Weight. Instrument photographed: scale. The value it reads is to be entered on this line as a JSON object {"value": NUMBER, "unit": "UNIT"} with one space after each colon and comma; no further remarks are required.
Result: {"value": 450, "unit": "g"}
